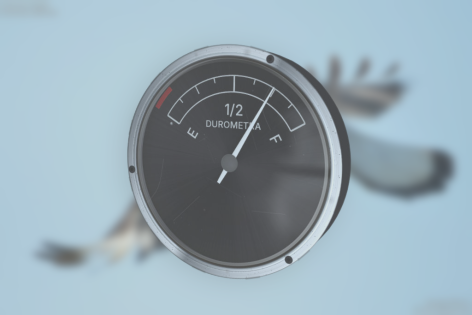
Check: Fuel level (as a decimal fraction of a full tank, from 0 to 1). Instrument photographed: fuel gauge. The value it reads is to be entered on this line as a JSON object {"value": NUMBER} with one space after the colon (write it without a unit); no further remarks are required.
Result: {"value": 0.75}
